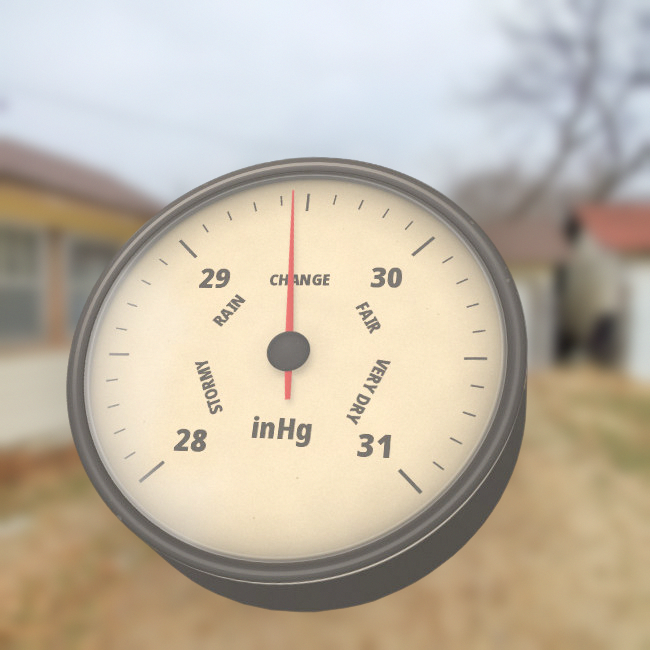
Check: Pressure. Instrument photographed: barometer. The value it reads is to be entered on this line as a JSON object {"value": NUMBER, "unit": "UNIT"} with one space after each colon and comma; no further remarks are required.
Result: {"value": 29.45, "unit": "inHg"}
